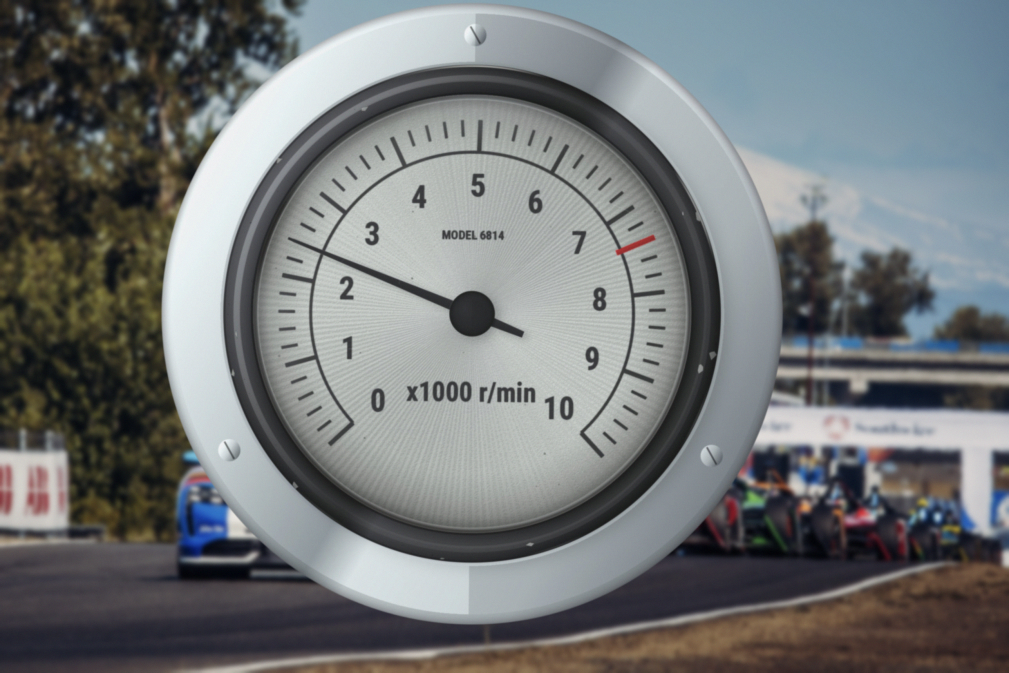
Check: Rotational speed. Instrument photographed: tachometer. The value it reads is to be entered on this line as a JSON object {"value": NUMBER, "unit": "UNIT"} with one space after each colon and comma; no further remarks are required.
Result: {"value": 2400, "unit": "rpm"}
